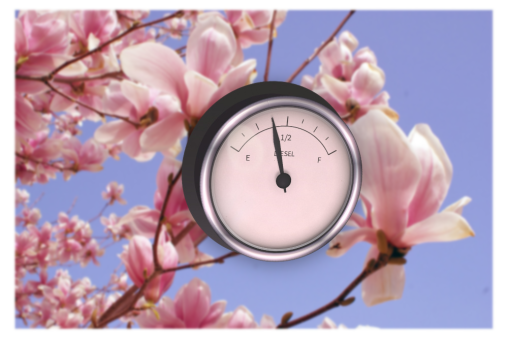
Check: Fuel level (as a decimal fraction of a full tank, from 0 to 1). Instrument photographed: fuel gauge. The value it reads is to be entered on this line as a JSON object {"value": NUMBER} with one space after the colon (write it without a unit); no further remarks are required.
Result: {"value": 0.375}
